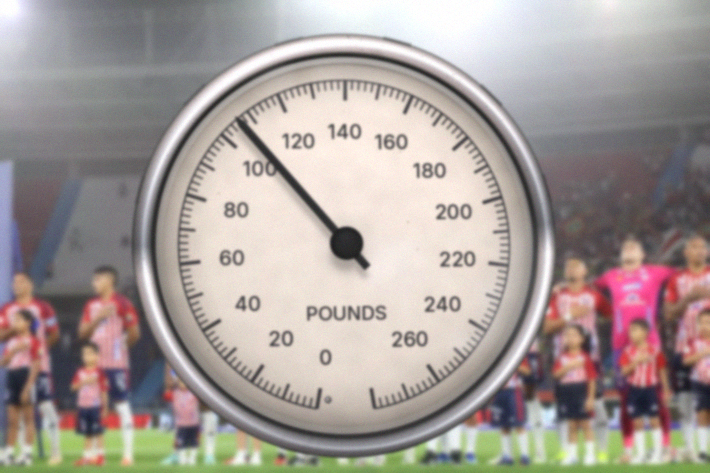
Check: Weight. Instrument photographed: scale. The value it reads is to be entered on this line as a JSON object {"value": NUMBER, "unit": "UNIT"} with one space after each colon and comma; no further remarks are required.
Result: {"value": 106, "unit": "lb"}
